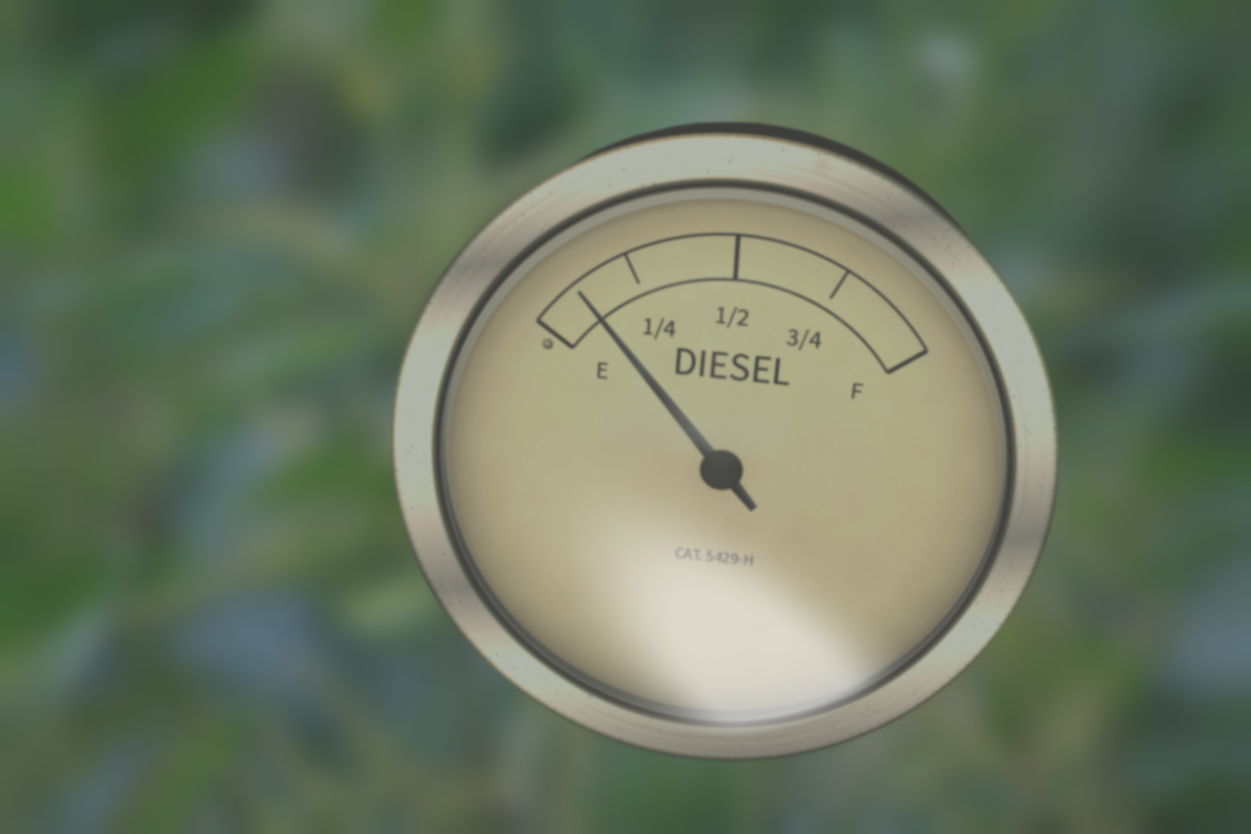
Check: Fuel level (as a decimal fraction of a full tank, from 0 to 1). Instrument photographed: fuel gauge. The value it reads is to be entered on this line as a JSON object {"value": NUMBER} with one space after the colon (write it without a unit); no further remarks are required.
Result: {"value": 0.125}
